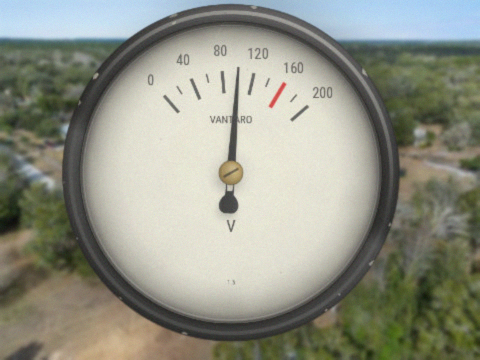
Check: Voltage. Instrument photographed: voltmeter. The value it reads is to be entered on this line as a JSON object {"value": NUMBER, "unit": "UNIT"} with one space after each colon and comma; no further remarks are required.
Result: {"value": 100, "unit": "V"}
